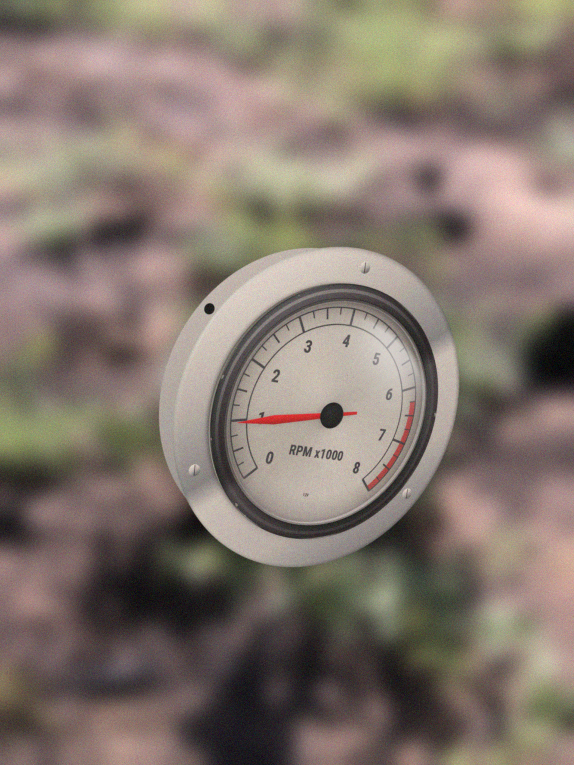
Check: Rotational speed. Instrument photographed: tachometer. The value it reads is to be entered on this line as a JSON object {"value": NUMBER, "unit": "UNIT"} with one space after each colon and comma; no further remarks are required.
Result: {"value": 1000, "unit": "rpm"}
